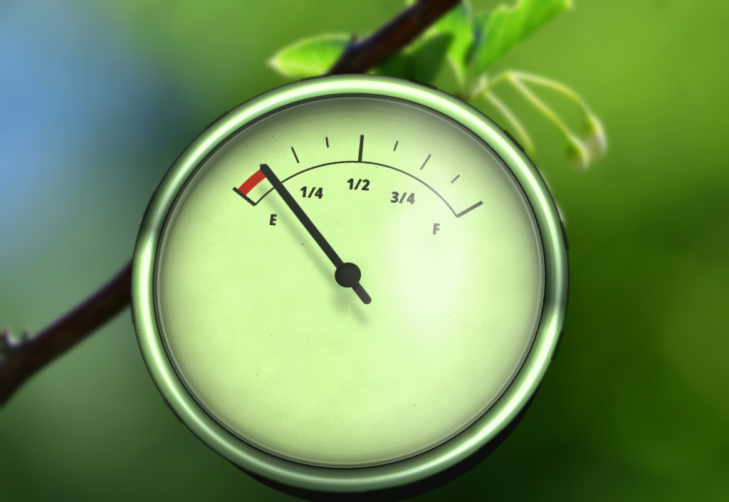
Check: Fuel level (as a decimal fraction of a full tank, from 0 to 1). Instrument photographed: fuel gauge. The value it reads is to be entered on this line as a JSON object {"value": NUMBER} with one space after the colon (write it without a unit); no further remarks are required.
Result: {"value": 0.125}
